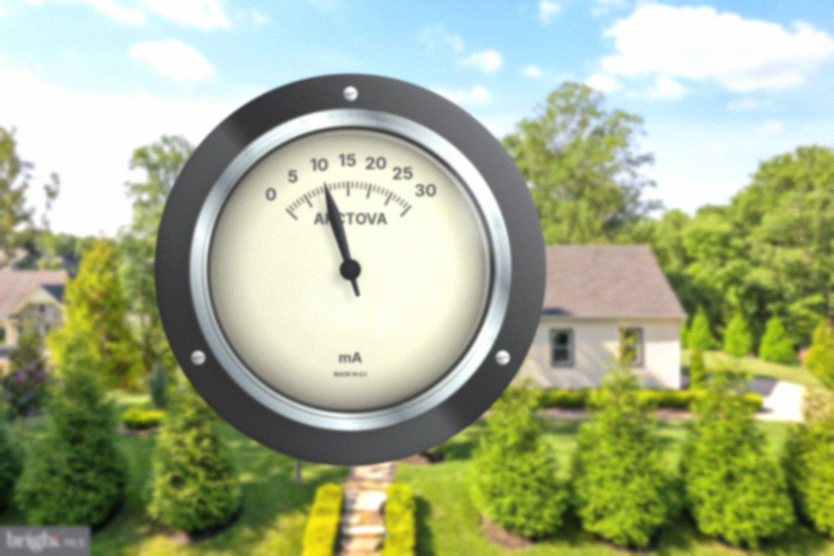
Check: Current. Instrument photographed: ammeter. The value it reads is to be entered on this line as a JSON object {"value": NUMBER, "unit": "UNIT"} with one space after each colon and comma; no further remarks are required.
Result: {"value": 10, "unit": "mA"}
